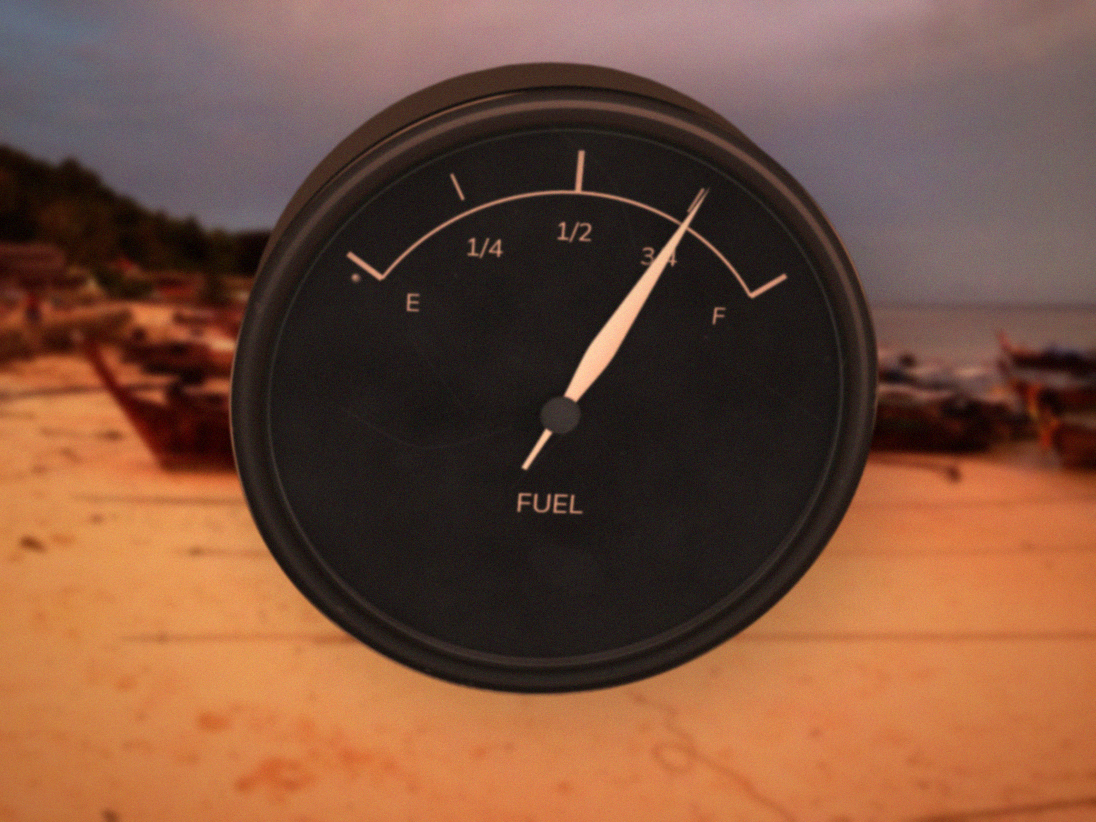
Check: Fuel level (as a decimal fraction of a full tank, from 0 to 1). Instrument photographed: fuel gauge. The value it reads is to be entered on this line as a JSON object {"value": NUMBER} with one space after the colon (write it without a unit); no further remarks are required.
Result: {"value": 0.75}
